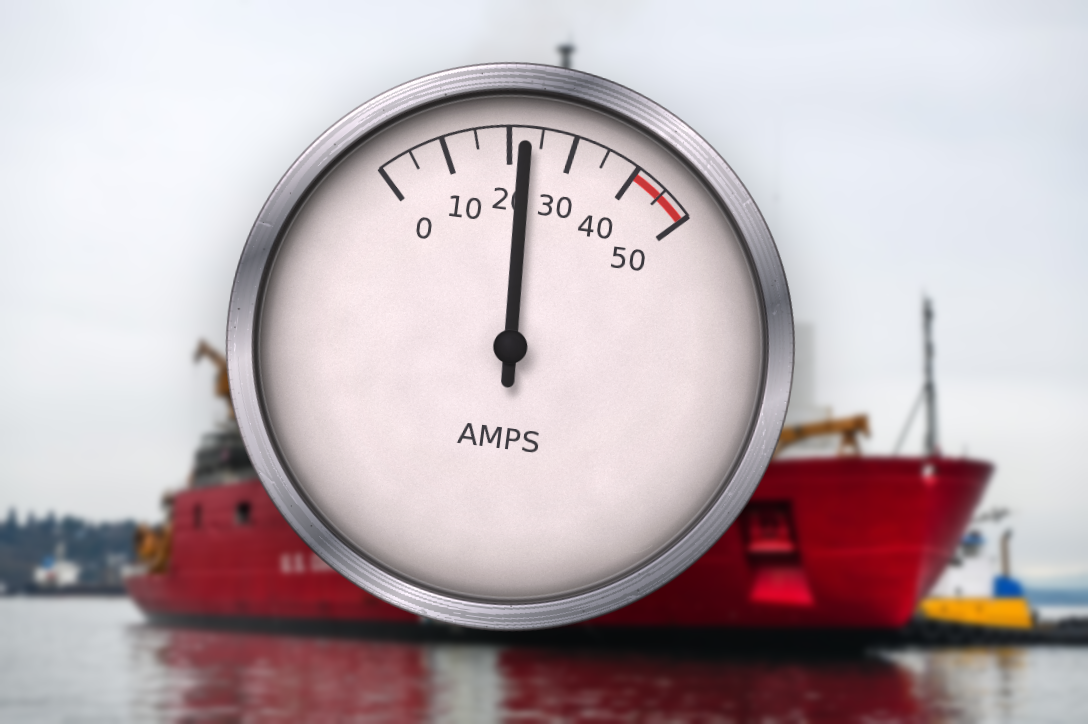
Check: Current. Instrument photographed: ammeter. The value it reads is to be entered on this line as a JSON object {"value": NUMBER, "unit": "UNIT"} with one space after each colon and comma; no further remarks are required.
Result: {"value": 22.5, "unit": "A"}
